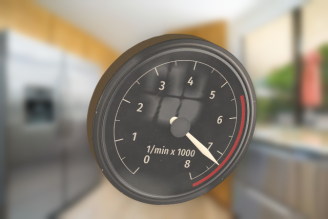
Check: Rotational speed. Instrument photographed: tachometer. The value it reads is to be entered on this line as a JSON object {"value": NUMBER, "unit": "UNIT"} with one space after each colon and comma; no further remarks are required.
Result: {"value": 7250, "unit": "rpm"}
